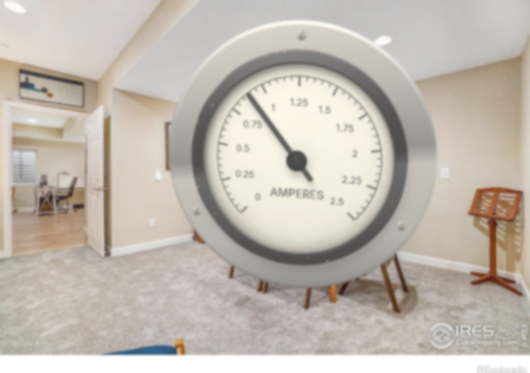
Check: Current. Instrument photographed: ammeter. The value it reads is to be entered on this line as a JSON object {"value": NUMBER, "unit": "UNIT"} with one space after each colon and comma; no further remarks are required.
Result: {"value": 0.9, "unit": "A"}
